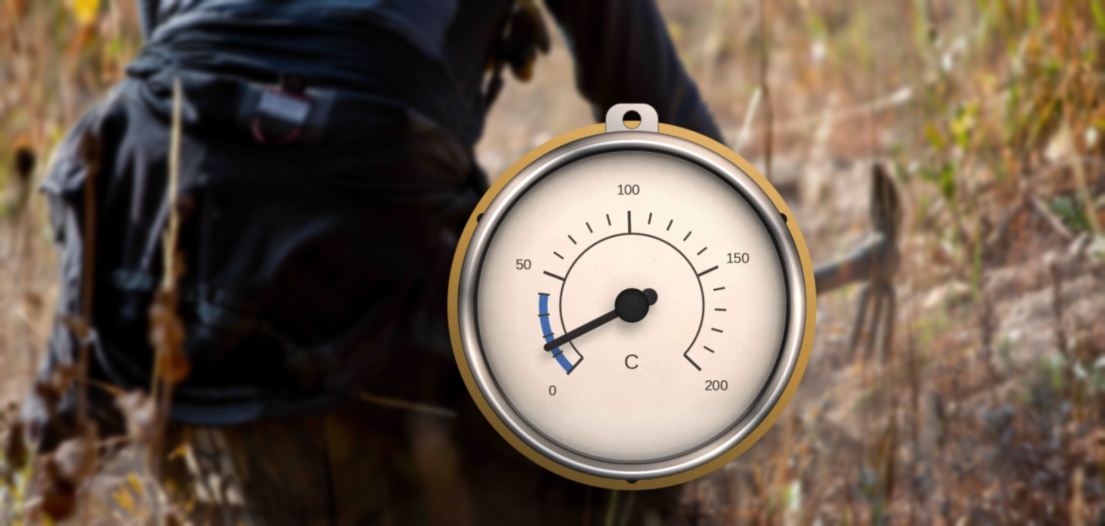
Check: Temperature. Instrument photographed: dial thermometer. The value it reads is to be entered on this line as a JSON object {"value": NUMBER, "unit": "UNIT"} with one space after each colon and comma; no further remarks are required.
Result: {"value": 15, "unit": "°C"}
